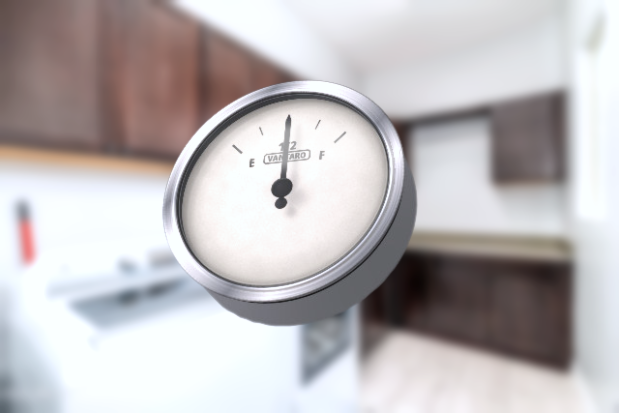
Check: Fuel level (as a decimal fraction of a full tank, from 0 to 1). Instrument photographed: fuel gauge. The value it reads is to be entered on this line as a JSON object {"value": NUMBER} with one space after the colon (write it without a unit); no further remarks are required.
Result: {"value": 0.5}
